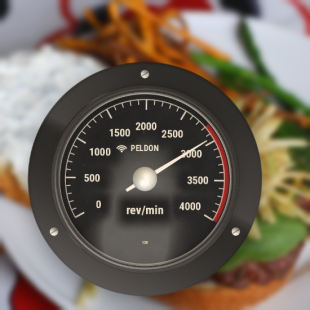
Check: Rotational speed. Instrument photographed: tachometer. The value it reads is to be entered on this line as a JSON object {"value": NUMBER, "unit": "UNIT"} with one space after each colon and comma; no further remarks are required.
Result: {"value": 2950, "unit": "rpm"}
